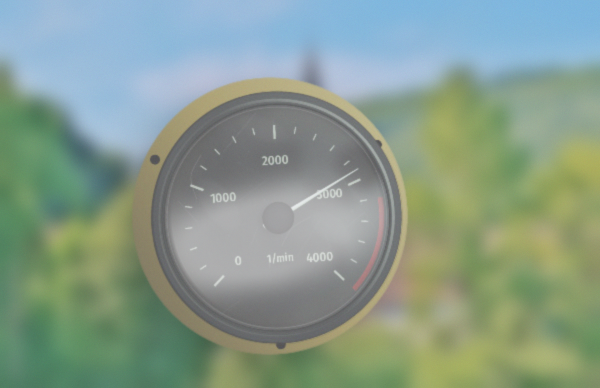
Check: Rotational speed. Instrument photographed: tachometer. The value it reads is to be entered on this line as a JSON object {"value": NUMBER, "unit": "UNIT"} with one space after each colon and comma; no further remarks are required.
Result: {"value": 2900, "unit": "rpm"}
